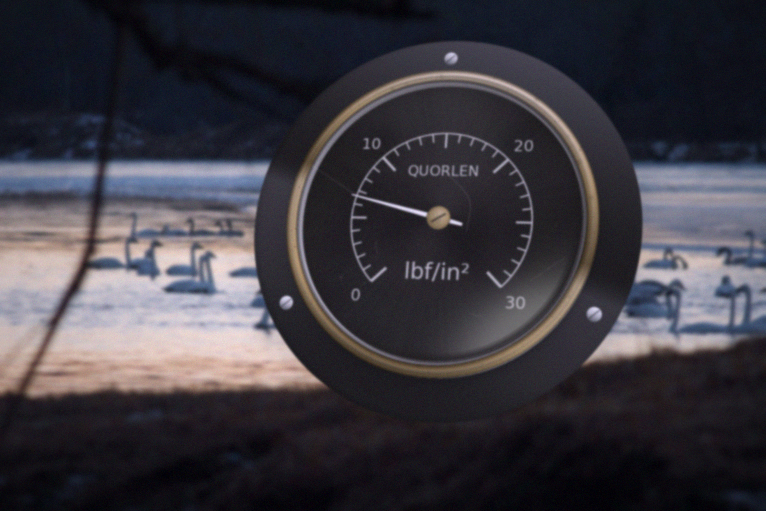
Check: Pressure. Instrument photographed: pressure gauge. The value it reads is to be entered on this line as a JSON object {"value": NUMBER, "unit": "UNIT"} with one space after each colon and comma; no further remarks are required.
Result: {"value": 6.5, "unit": "psi"}
